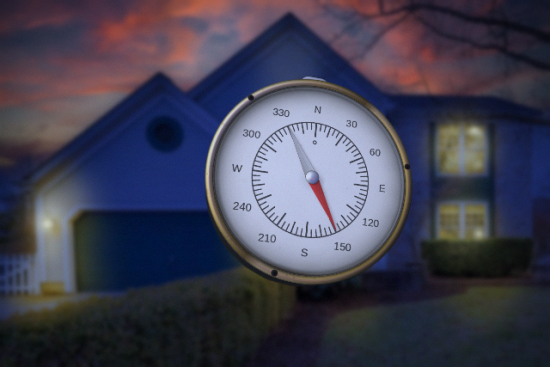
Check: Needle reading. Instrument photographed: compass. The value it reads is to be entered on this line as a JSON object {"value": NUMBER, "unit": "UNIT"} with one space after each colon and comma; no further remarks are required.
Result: {"value": 150, "unit": "°"}
